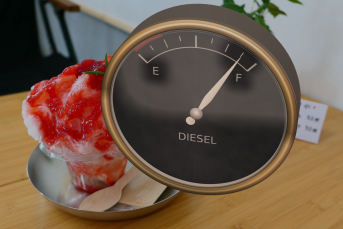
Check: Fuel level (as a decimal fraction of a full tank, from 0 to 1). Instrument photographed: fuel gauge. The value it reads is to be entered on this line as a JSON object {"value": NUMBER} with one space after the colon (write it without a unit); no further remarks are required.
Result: {"value": 0.875}
